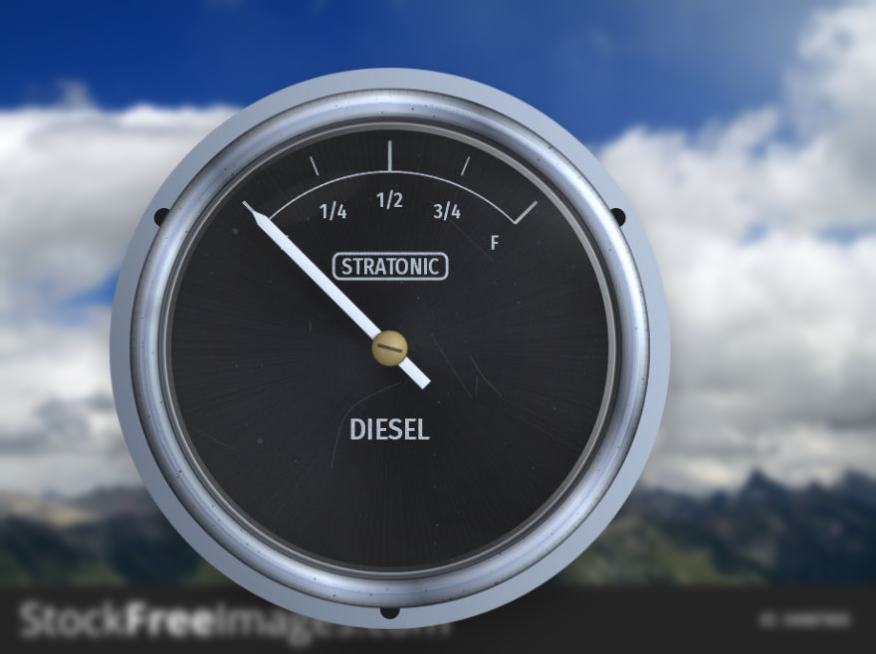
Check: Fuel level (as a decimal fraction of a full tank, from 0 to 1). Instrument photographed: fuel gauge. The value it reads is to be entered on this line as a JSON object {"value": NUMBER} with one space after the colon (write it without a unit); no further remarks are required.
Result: {"value": 0}
